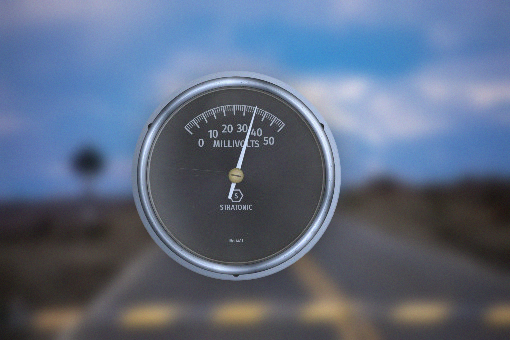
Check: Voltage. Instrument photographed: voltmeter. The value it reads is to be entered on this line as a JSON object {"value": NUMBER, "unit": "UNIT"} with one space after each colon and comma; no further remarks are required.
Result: {"value": 35, "unit": "mV"}
